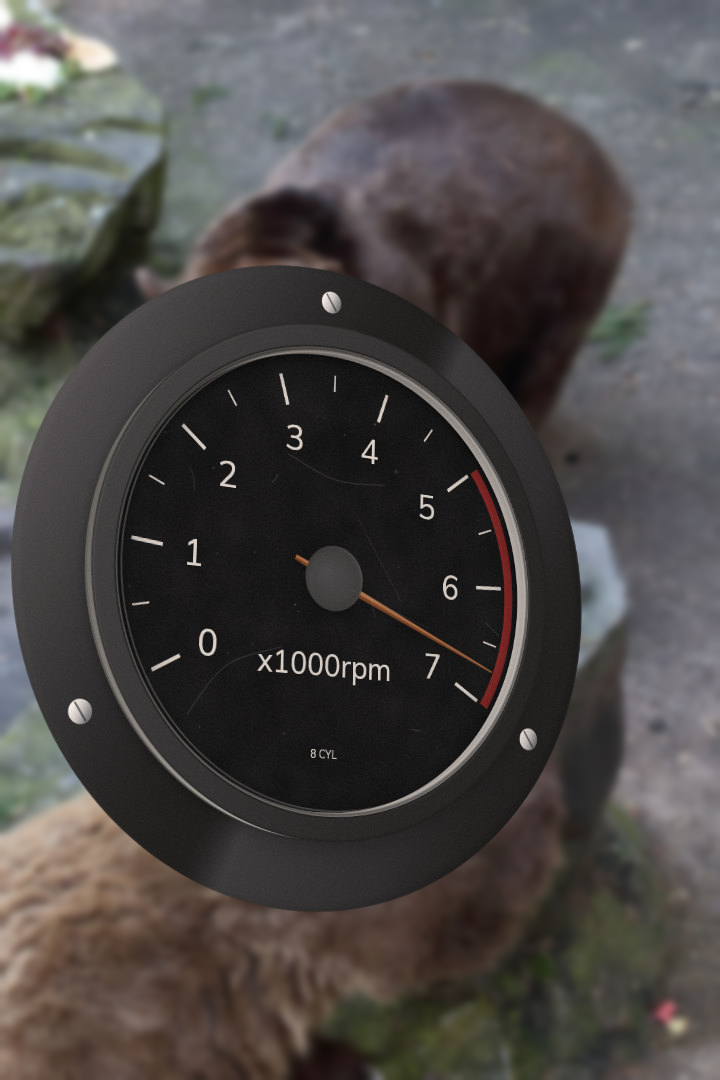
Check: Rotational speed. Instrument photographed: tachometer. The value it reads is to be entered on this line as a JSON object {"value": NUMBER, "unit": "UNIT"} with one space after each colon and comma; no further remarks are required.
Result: {"value": 6750, "unit": "rpm"}
